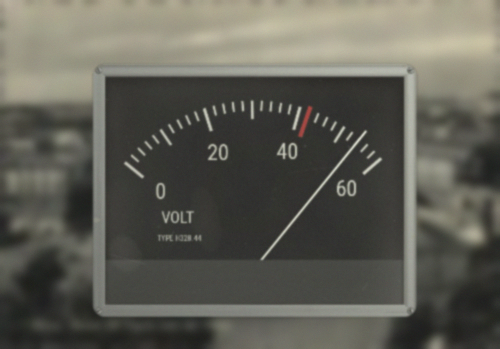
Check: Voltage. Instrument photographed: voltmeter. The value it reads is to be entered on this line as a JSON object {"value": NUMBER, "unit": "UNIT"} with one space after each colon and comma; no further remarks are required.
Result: {"value": 54, "unit": "V"}
